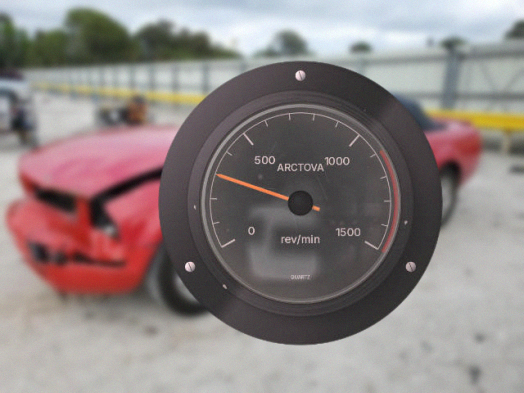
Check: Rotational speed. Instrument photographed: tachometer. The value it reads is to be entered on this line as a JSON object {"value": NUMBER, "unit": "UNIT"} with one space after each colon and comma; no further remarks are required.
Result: {"value": 300, "unit": "rpm"}
